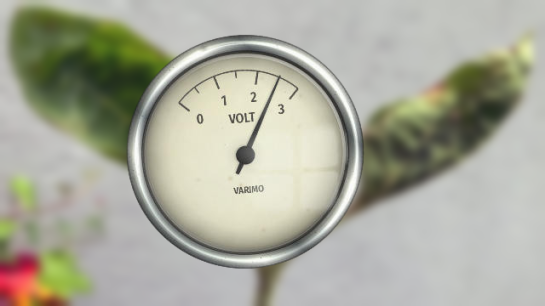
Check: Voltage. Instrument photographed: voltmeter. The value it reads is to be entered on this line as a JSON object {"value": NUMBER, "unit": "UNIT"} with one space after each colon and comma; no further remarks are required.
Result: {"value": 2.5, "unit": "V"}
